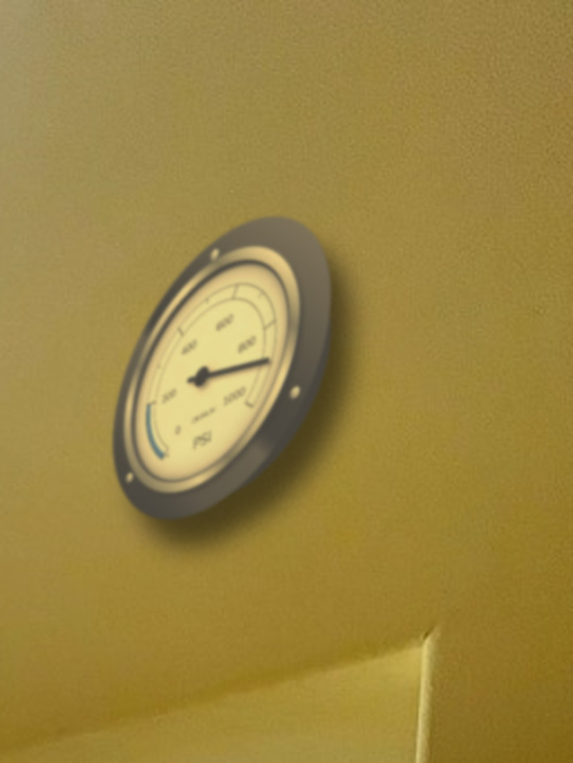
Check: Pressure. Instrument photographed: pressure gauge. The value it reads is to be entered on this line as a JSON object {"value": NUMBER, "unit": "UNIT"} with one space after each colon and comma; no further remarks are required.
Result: {"value": 900, "unit": "psi"}
